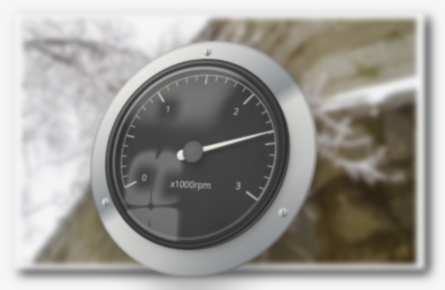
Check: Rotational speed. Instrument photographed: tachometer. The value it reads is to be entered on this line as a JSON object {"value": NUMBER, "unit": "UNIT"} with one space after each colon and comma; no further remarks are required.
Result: {"value": 2400, "unit": "rpm"}
